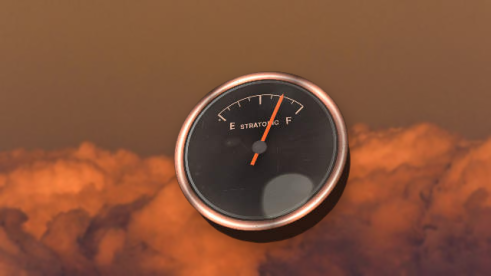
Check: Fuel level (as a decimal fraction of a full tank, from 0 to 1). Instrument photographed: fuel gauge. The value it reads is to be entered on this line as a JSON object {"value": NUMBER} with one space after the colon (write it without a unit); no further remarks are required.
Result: {"value": 0.75}
